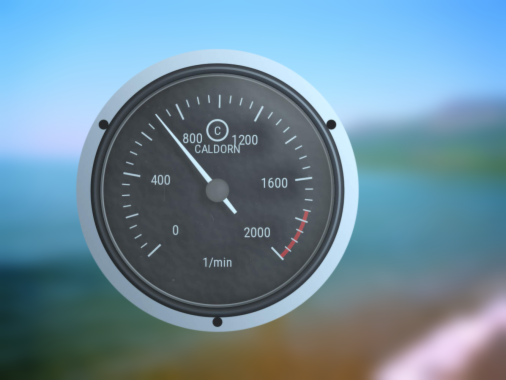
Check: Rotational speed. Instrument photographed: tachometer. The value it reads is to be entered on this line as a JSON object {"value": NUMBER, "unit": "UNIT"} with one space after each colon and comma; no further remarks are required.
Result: {"value": 700, "unit": "rpm"}
